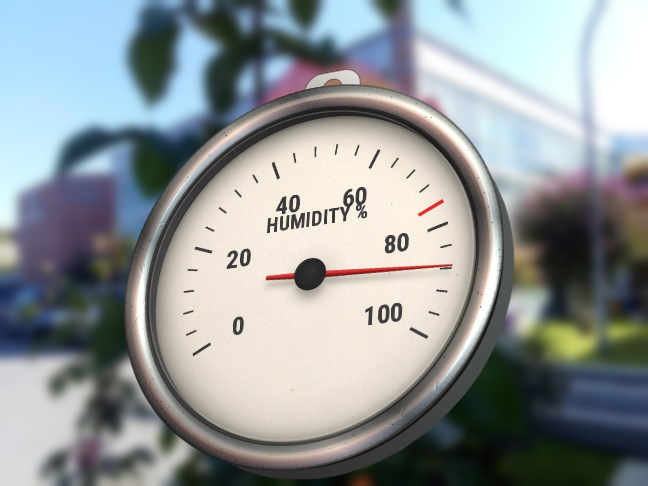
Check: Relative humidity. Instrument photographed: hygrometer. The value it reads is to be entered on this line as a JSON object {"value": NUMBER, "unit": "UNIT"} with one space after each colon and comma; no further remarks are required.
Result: {"value": 88, "unit": "%"}
